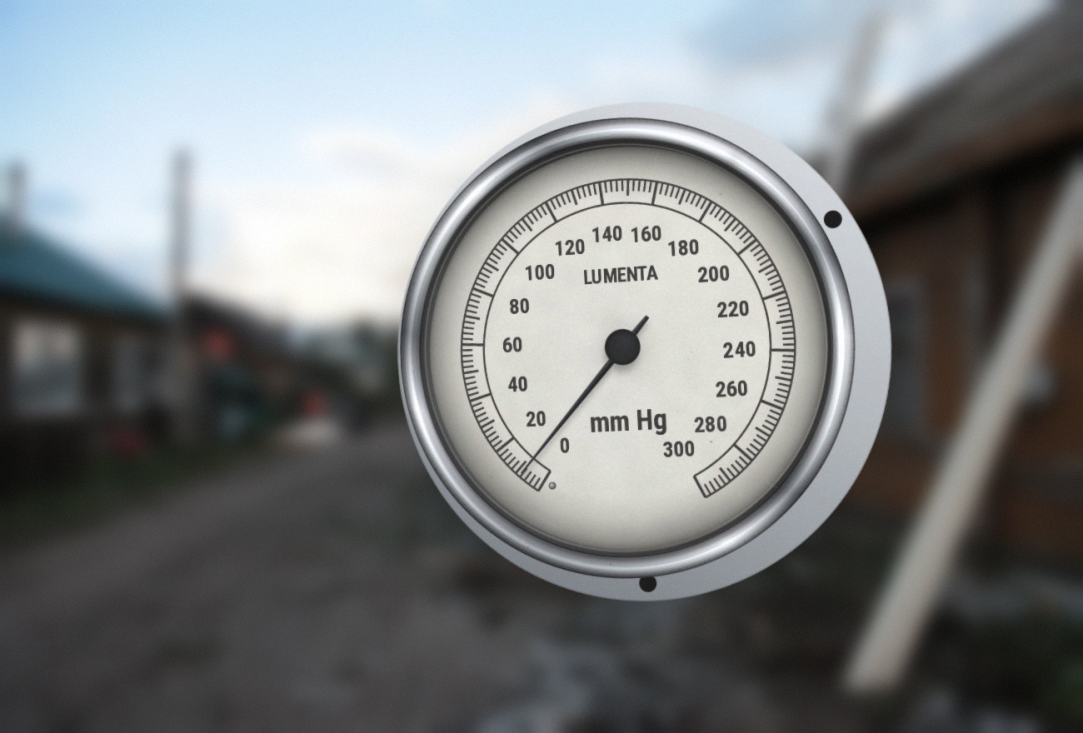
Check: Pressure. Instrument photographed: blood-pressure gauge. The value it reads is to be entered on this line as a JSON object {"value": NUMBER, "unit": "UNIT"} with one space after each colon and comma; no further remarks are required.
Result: {"value": 8, "unit": "mmHg"}
